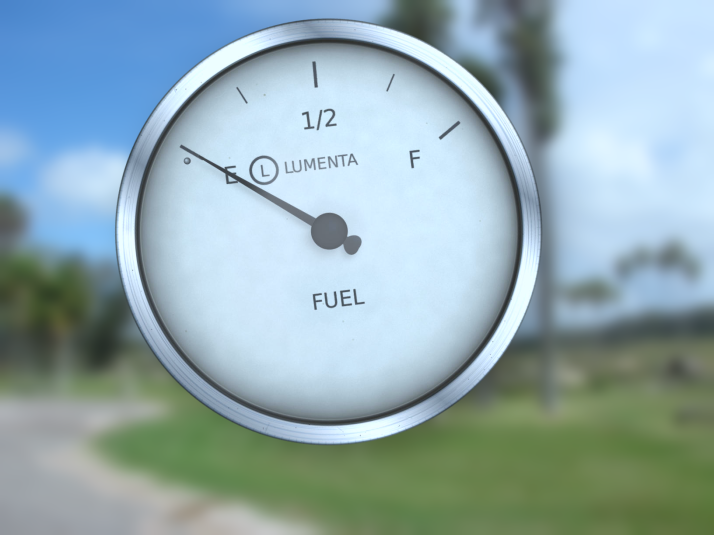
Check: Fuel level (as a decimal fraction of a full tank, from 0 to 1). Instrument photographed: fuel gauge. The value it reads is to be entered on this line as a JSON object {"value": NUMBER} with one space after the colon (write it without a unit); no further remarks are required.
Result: {"value": 0}
